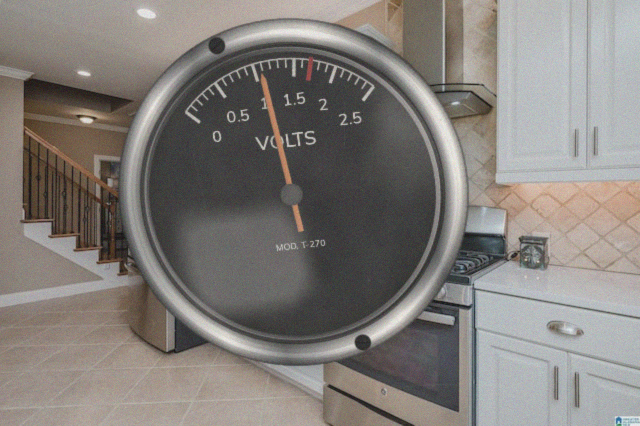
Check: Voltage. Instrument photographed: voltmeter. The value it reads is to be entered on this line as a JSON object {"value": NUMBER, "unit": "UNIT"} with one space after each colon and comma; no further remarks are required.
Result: {"value": 1.1, "unit": "V"}
